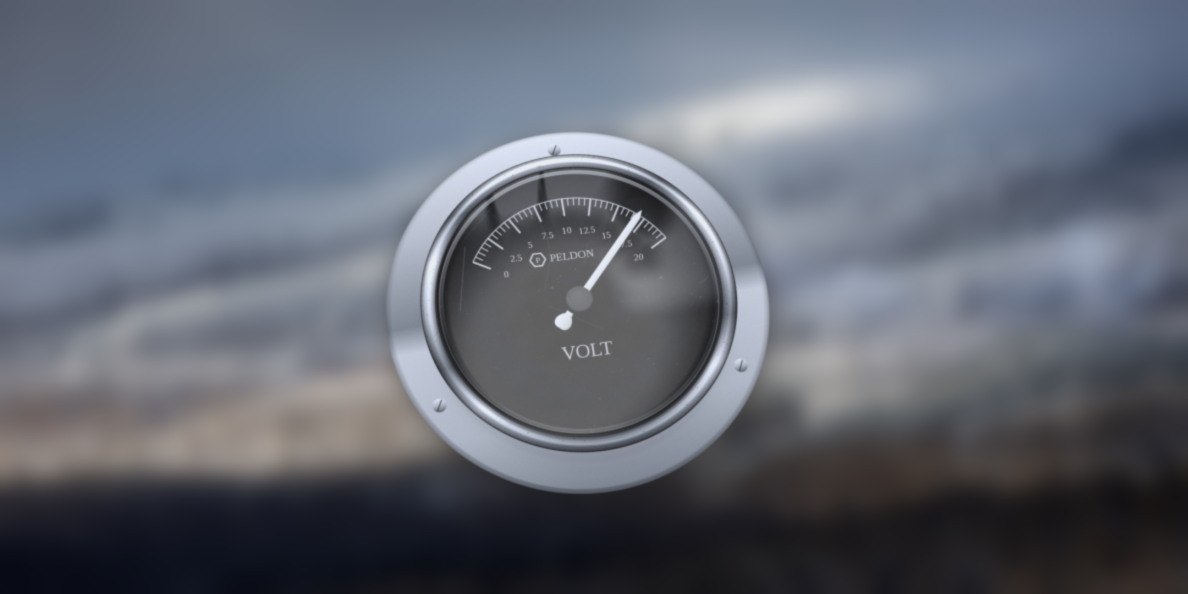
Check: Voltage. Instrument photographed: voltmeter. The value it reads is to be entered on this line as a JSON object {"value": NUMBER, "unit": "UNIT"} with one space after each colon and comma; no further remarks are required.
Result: {"value": 17, "unit": "V"}
